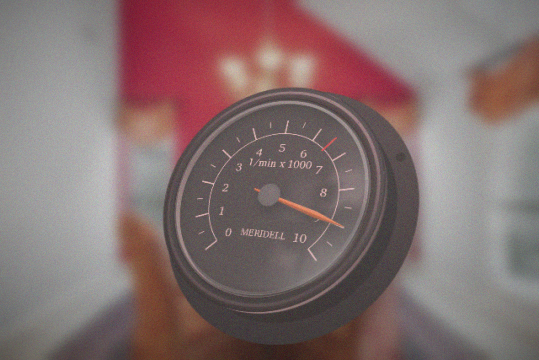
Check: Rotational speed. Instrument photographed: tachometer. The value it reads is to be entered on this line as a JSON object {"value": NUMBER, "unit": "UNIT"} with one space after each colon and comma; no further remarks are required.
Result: {"value": 9000, "unit": "rpm"}
